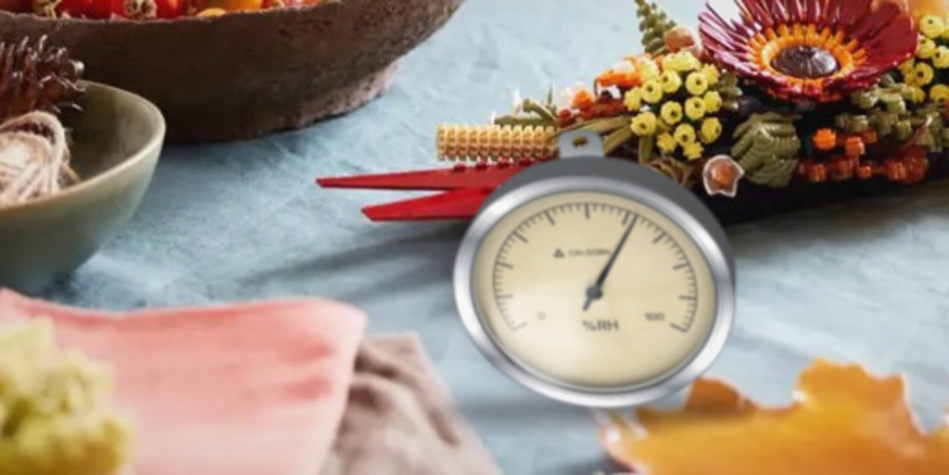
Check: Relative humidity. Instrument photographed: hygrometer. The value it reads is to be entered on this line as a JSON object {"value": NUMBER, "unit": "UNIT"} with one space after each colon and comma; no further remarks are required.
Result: {"value": 62, "unit": "%"}
